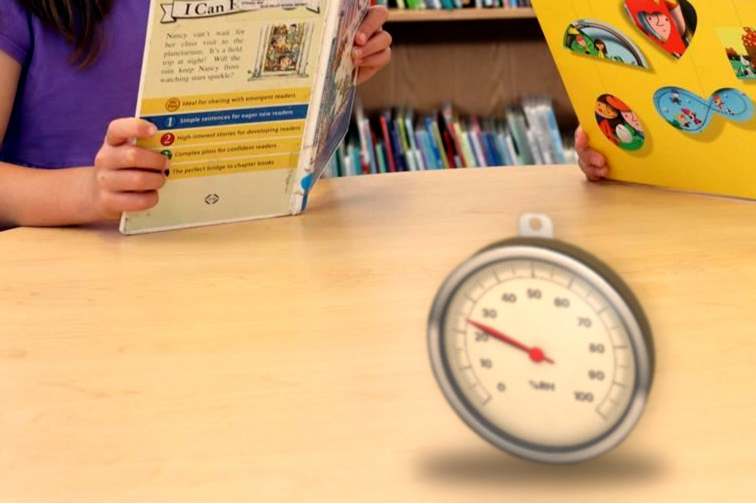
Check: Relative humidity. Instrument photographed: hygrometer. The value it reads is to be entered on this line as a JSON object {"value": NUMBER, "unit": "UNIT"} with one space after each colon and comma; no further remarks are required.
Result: {"value": 25, "unit": "%"}
